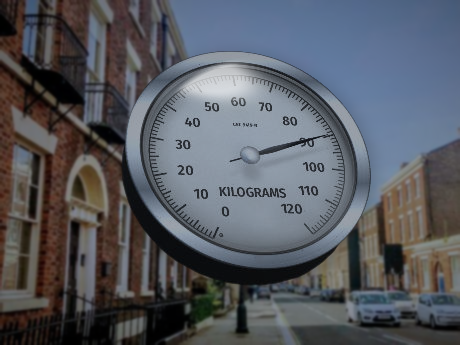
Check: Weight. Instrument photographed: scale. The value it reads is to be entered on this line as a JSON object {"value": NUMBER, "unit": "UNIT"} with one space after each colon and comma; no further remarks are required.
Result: {"value": 90, "unit": "kg"}
